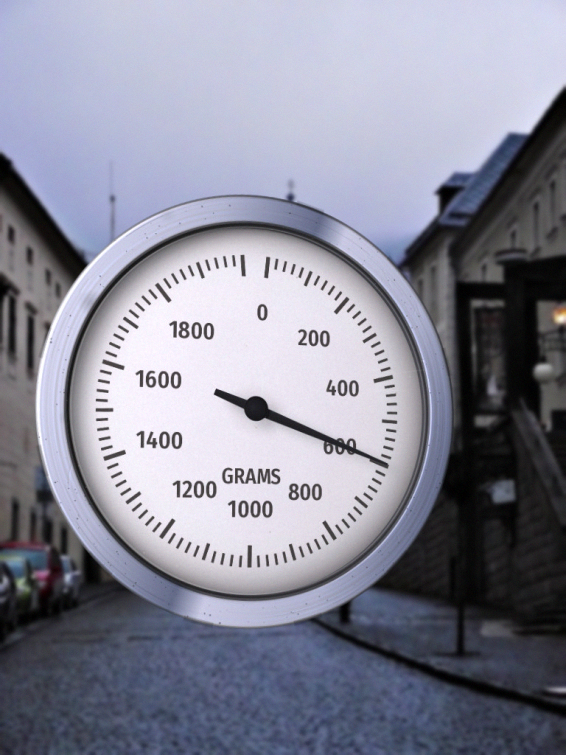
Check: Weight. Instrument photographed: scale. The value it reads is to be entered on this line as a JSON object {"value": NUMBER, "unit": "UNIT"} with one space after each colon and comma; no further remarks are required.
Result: {"value": 600, "unit": "g"}
